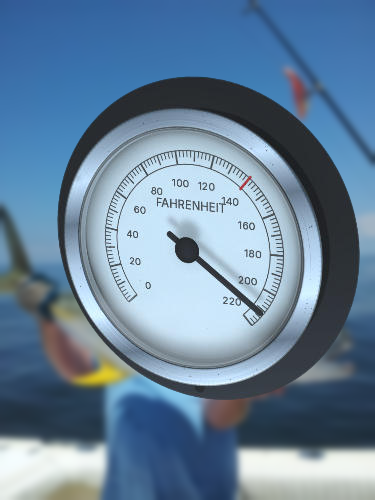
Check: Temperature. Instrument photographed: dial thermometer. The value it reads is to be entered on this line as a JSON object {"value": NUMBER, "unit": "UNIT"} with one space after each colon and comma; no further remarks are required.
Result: {"value": 210, "unit": "°F"}
